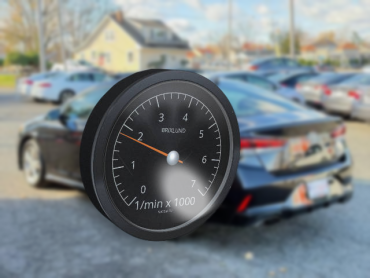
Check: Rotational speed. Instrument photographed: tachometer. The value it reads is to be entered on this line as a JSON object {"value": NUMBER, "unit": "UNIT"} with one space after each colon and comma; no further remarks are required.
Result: {"value": 1800, "unit": "rpm"}
